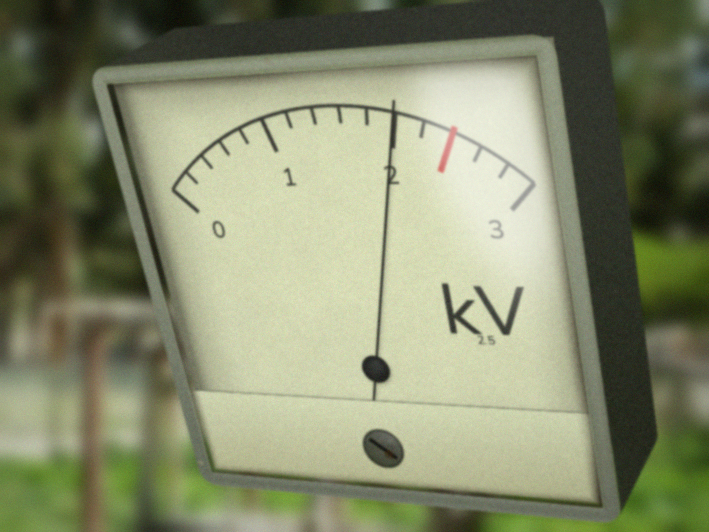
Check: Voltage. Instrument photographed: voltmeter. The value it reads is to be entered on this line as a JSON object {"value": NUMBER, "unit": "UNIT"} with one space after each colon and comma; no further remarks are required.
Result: {"value": 2, "unit": "kV"}
